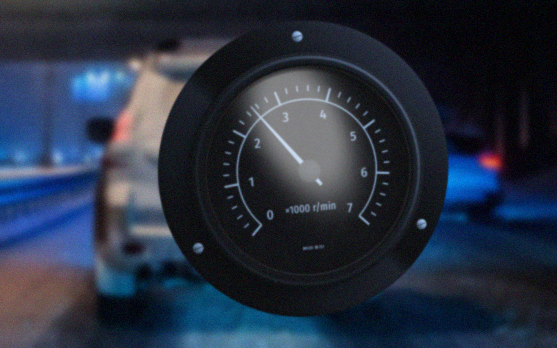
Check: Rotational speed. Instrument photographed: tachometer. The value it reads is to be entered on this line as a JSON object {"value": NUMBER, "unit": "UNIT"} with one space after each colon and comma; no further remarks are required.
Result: {"value": 2500, "unit": "rpm"}
